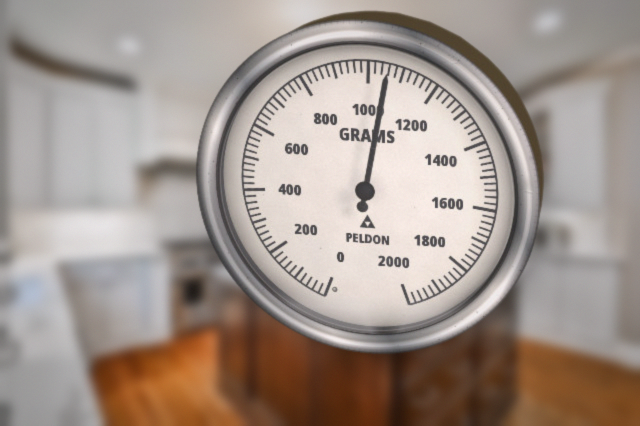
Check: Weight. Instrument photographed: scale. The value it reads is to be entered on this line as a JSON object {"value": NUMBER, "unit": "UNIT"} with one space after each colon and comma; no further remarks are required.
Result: {"value": 1060, "unit": "g"}
